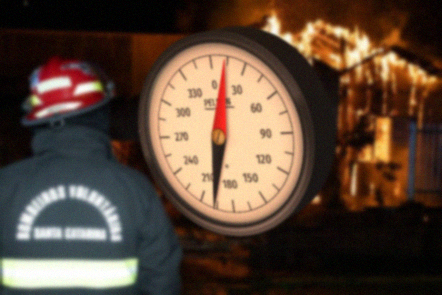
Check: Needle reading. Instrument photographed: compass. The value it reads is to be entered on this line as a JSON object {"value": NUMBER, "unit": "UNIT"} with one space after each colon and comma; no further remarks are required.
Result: {"value": 15, "unit": "°"}
